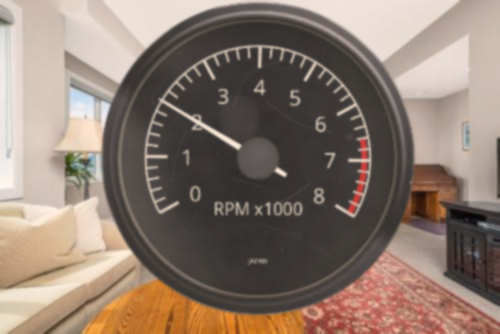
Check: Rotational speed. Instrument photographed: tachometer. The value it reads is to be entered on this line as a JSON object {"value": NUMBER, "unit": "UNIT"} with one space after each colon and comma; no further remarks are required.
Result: {"value": 2000, "unit": "rpm"}
